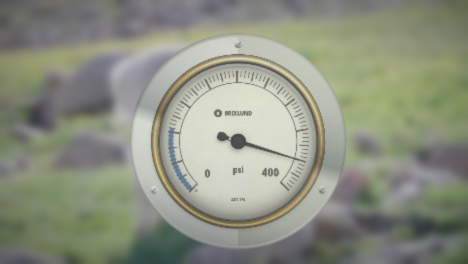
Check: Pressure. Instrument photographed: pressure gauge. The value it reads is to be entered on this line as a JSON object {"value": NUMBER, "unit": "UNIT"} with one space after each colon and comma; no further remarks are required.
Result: {"value": 360, "unit": "psi"}
